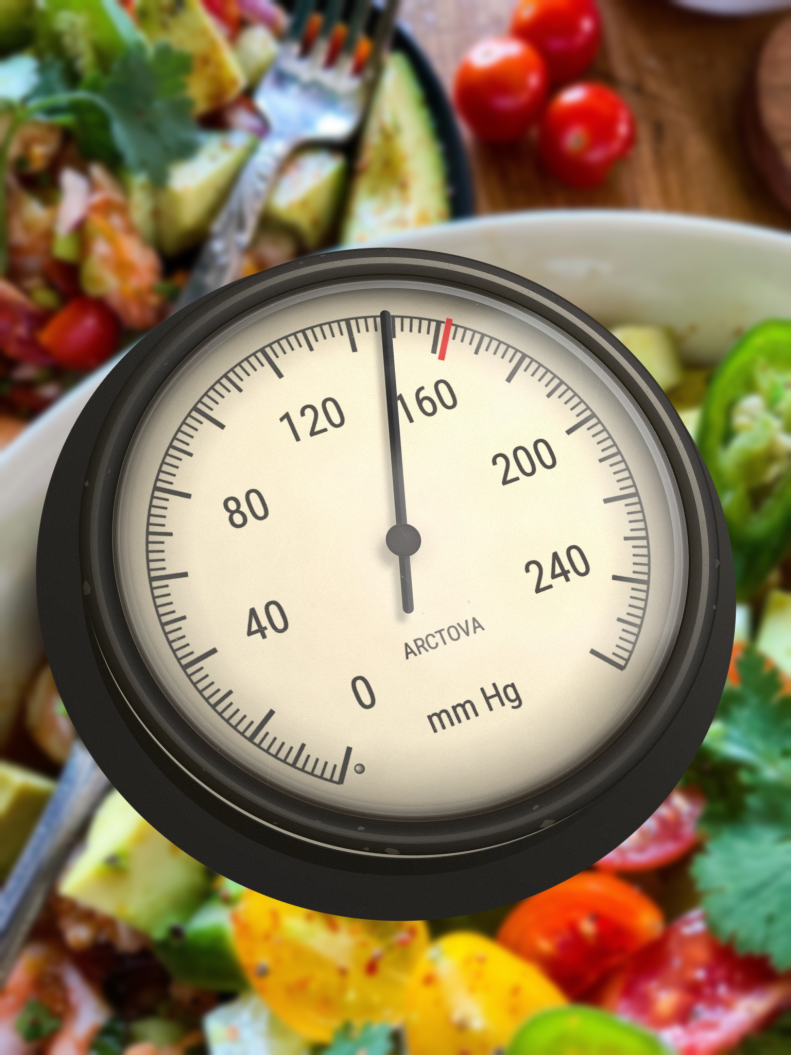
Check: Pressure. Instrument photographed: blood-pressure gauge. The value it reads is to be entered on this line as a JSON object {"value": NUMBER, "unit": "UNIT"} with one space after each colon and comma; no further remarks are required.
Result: {"value": 148, "unit": "mmHg"}
